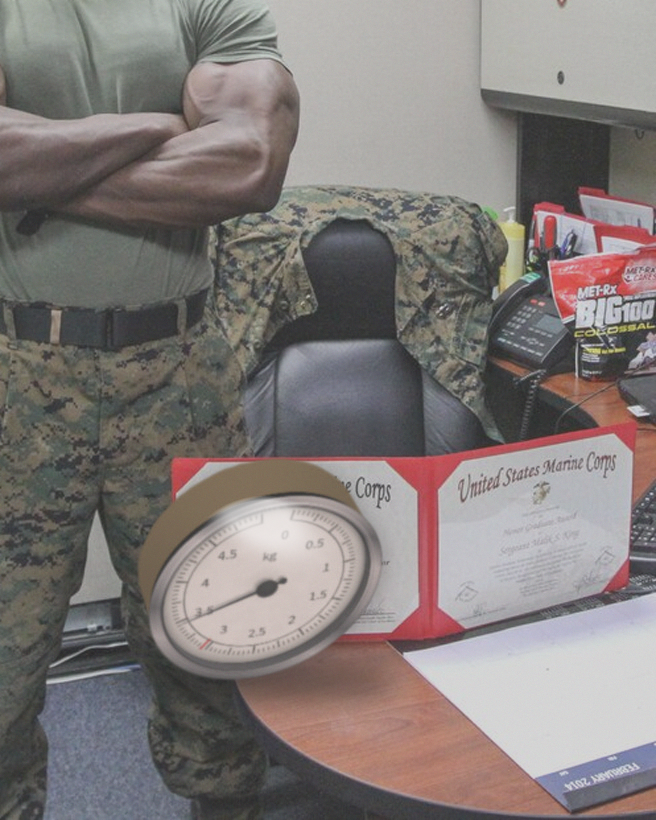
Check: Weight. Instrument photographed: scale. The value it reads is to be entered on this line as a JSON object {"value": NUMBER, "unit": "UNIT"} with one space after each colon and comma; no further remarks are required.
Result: {"value": 3.5, "unit": "kg"}
